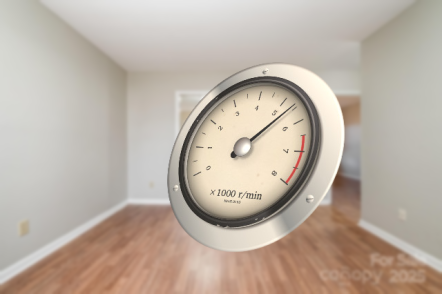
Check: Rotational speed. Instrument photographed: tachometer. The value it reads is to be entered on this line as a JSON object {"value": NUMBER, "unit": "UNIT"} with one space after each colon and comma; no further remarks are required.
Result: {"value": 5500, "unit": "rpm"}
